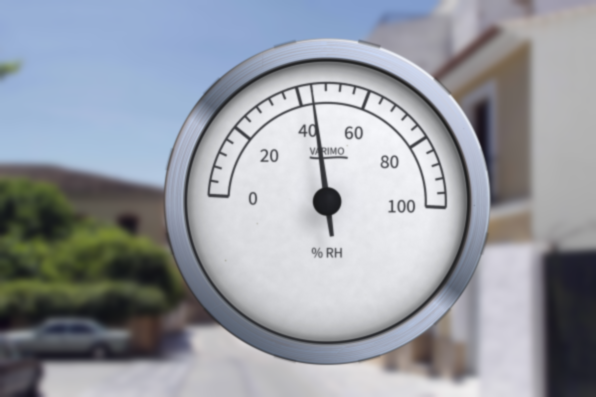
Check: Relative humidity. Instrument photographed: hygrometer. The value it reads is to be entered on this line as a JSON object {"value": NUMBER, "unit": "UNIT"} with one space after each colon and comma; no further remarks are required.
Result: {"value": 44, "unit": "%"}
